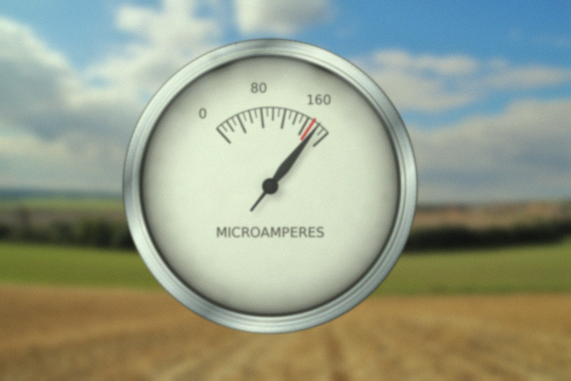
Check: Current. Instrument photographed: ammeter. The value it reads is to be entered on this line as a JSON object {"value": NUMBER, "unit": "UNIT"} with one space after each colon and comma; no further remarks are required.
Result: {"value": 180, "unit": "µA"}
